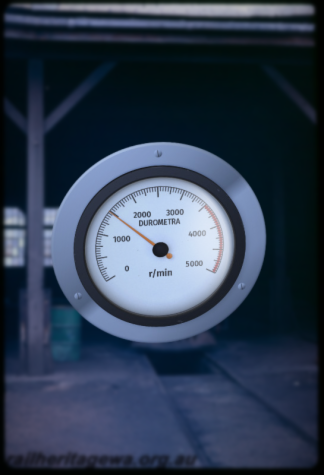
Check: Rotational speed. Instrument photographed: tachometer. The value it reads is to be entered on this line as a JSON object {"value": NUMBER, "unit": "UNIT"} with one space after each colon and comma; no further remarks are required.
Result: {"value": 1500, "unit": "rpm"}
